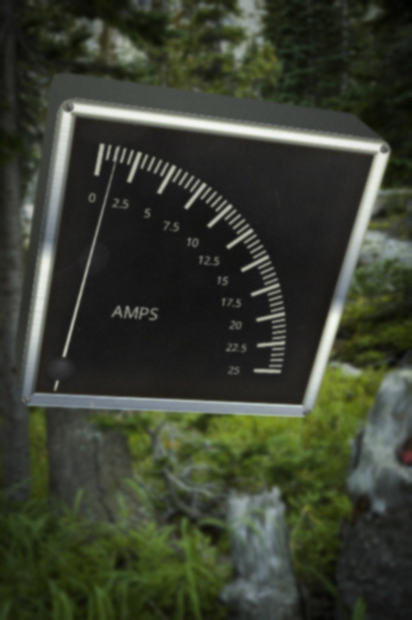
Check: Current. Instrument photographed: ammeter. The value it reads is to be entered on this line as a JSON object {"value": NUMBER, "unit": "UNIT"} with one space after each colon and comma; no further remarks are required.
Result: {"value": 1, "unit": "A"}
